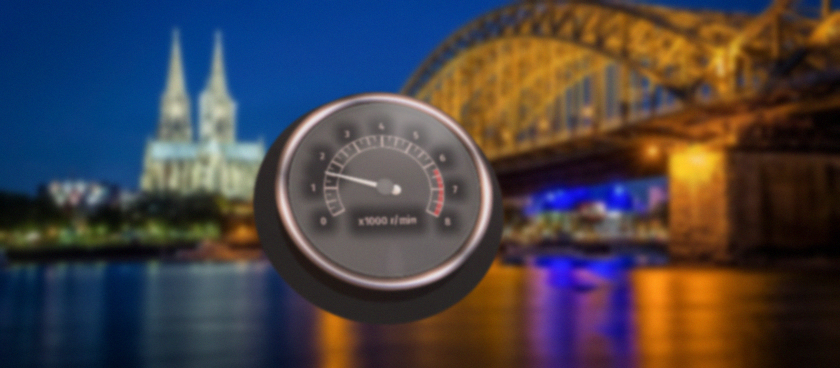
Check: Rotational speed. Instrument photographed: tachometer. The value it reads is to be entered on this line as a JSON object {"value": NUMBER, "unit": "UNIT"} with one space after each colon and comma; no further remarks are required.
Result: {"value": 1500, "unit": "rpm"}
